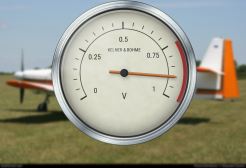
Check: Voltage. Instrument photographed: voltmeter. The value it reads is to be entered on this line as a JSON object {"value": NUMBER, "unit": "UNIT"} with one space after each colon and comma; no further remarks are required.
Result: {"value": 0.9, "unit": "V"}
